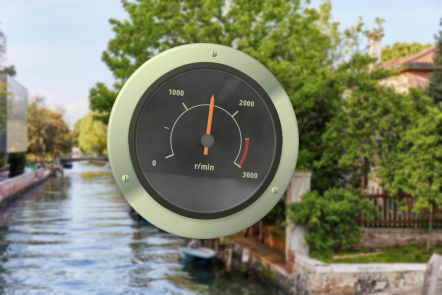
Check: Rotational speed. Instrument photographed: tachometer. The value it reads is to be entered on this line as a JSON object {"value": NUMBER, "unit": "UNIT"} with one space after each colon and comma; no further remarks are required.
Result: {"value": 1500, "unit": "rpm"}
